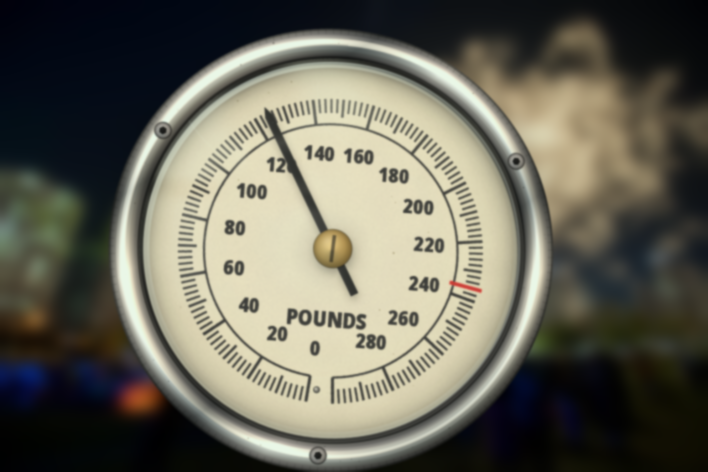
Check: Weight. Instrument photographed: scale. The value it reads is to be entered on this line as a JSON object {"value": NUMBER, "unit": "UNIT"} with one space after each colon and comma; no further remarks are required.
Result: {"value": 124, "unit": "lb"}
